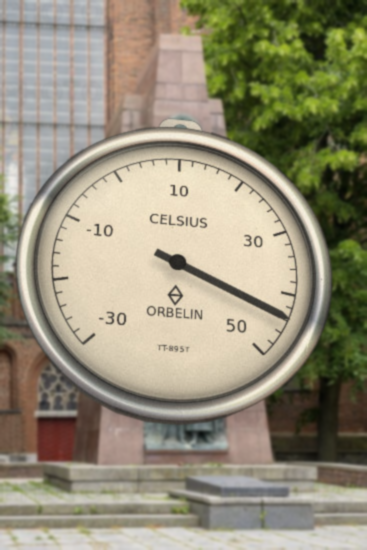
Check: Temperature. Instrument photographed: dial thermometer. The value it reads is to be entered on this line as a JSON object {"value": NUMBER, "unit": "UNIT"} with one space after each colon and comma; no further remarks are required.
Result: {"value": 44, "unit": "°C"}
